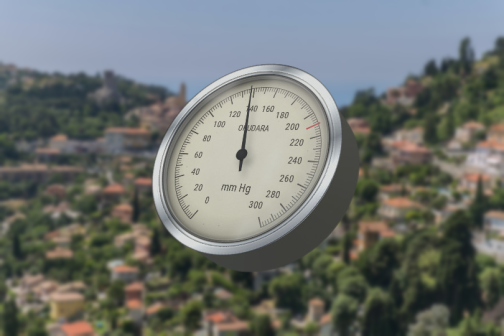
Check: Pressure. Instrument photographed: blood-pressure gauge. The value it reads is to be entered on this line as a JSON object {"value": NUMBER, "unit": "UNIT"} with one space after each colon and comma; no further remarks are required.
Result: {"value": 140, "unit": "mmHg"}
